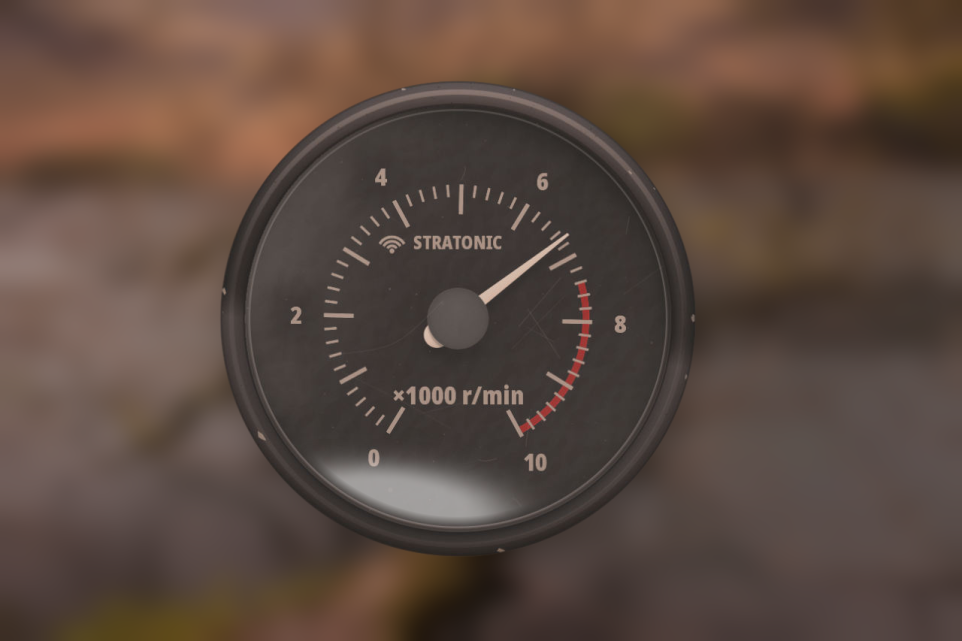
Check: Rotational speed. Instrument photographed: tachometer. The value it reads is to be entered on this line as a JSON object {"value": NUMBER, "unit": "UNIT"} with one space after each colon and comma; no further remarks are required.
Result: {"value": 6700, "unit": "rpm"}
